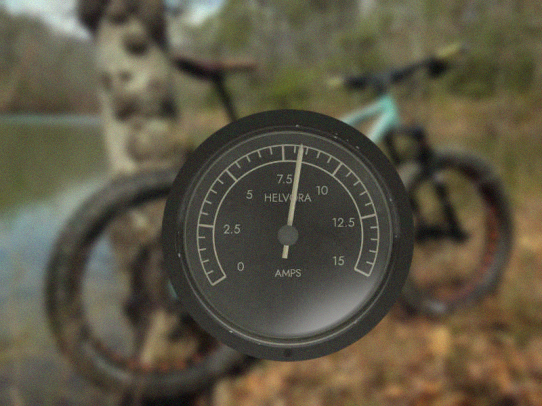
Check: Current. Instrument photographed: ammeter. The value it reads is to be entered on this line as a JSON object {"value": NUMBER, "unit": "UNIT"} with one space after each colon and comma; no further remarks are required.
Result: {"value": 8.25, "unit": "A"}
